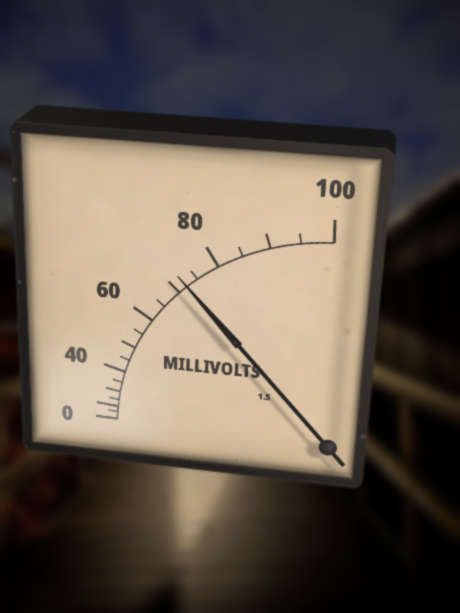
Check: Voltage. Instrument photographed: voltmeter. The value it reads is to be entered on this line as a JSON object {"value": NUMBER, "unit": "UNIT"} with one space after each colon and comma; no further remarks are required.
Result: {"value": 72.5, "unit": "mV"}
